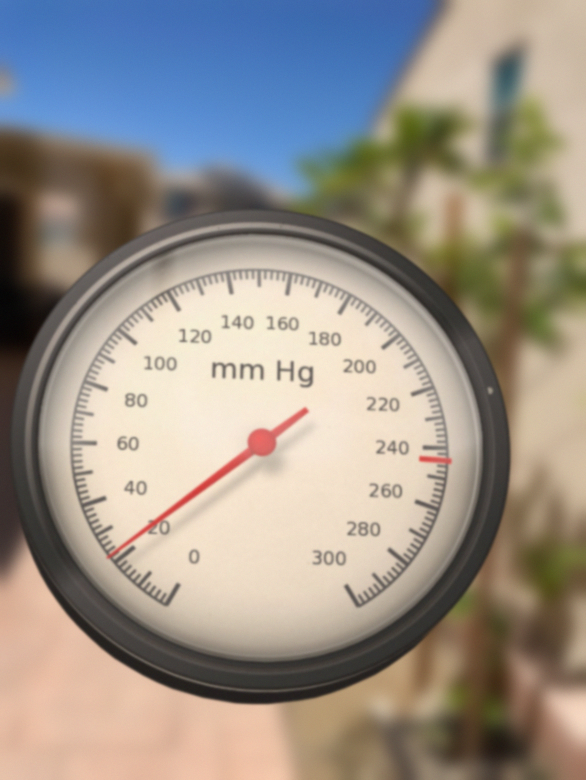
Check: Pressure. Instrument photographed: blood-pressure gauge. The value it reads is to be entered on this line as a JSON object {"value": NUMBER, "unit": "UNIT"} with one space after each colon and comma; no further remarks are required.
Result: {"value": 22, "unit": "mmHg"}
